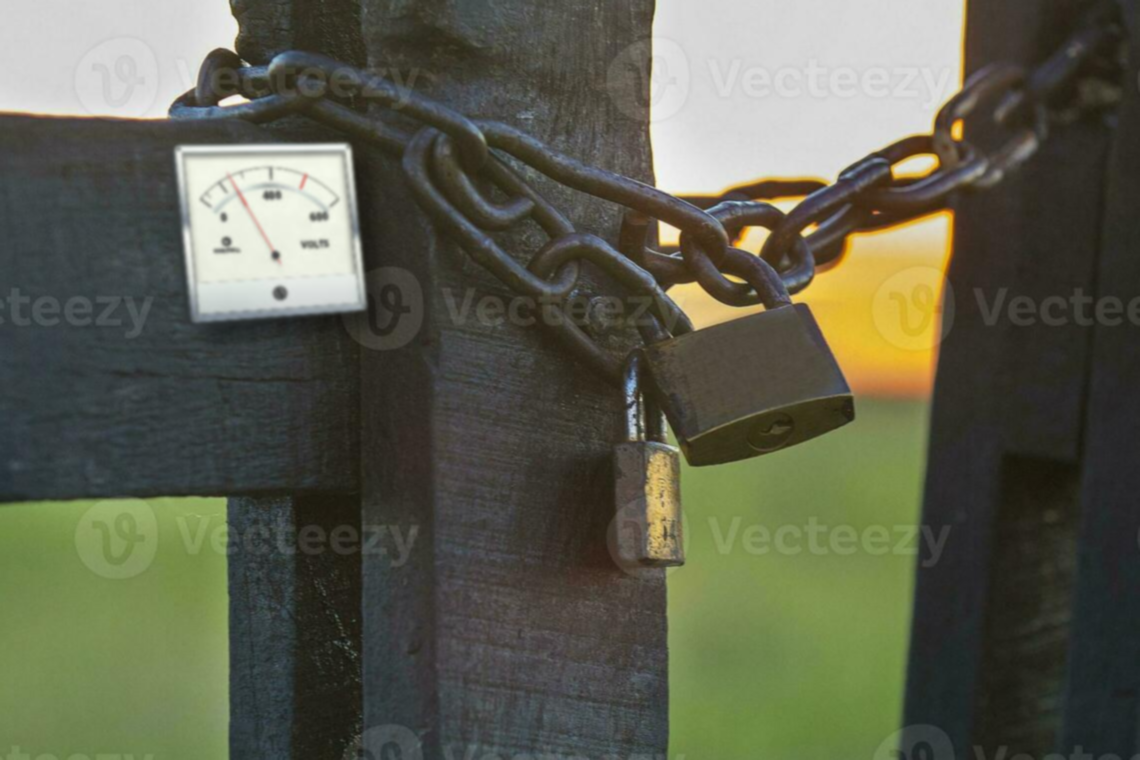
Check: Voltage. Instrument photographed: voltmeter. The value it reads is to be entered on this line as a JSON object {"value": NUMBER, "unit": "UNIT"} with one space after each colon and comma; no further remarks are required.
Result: {"value": 250, "unit": "V"}
